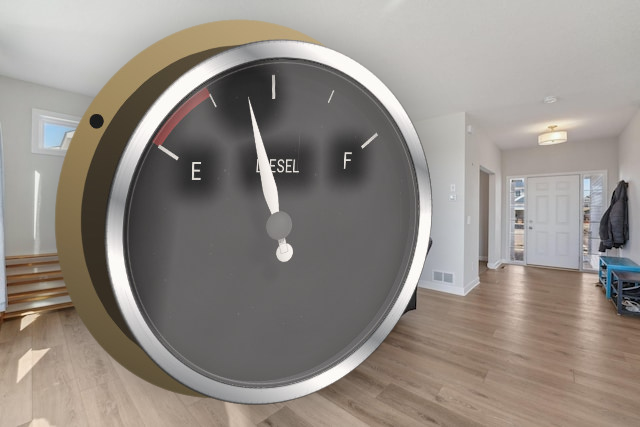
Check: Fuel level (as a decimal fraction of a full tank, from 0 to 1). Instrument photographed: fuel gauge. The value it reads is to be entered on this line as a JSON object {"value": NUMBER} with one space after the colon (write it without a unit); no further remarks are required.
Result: {"value": 0.375}
